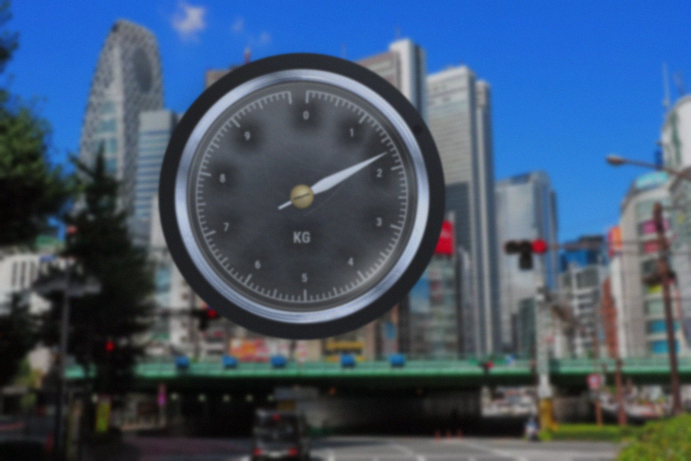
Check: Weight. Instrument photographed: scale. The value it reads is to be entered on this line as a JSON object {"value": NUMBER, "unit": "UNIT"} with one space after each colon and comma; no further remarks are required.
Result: {"value": 1.7, "unit": "kg"}
